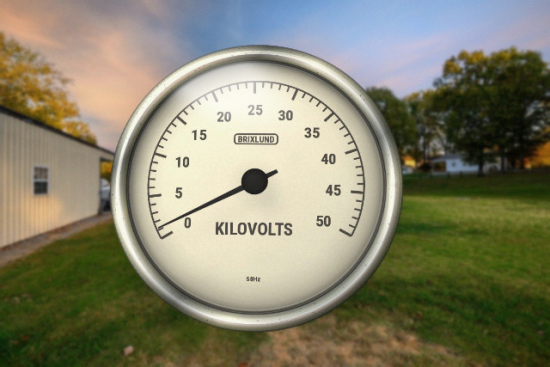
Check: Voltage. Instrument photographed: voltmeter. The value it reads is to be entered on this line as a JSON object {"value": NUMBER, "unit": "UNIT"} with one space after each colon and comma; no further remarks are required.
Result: {"value": 1, "unit": "kV"}
